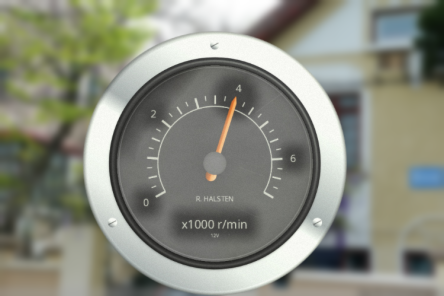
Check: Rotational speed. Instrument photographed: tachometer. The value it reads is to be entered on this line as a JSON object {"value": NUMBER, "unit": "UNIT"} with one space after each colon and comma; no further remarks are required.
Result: {"value": 4000, "unit": "rpm"}
